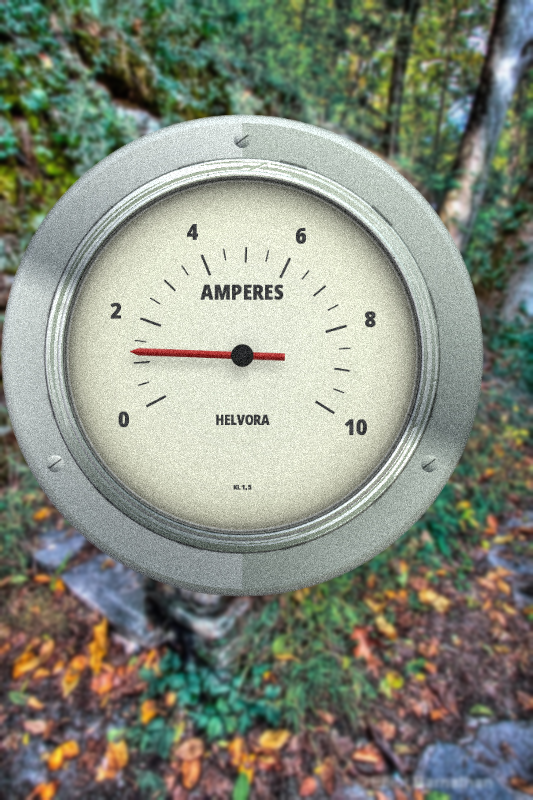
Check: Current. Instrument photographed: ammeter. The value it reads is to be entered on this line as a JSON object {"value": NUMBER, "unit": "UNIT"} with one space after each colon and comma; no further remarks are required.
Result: {"value": 1.25, "unit": "A"}
